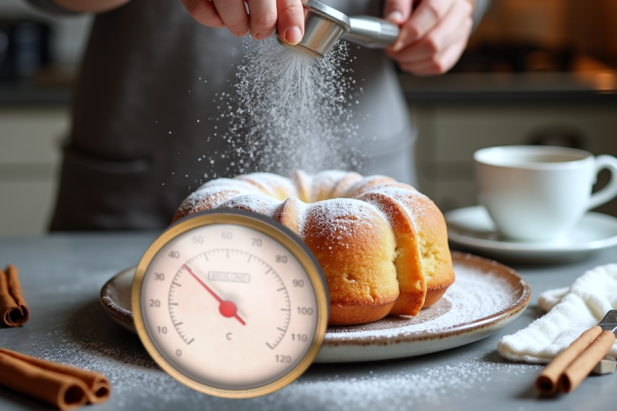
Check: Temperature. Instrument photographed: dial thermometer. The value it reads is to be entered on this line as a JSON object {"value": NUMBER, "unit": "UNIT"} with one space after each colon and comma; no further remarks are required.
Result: {"value": 40, "unit": "°C"}
